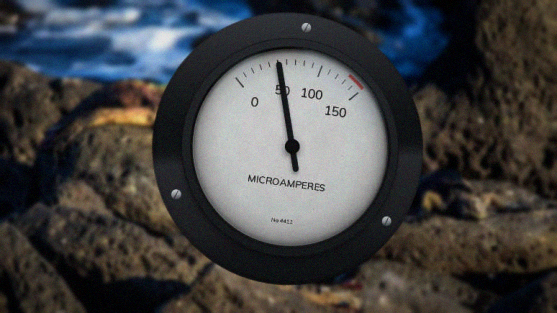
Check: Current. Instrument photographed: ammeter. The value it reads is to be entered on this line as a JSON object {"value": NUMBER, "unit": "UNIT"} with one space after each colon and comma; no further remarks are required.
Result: {"value": 50, "unit": "µA"}
